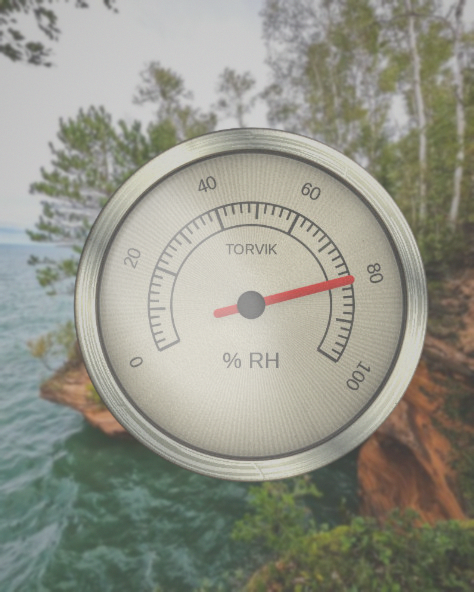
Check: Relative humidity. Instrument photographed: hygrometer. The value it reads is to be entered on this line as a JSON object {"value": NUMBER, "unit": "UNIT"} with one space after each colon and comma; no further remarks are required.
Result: {"value": 80, "unit": "%"}
